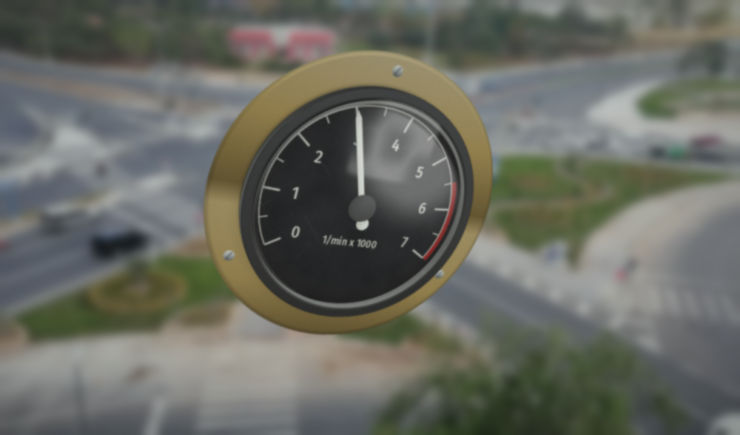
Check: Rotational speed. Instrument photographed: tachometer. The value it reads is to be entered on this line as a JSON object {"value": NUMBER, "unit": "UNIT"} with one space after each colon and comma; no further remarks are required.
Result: {"value": 3000, "unit": "rpm"}
